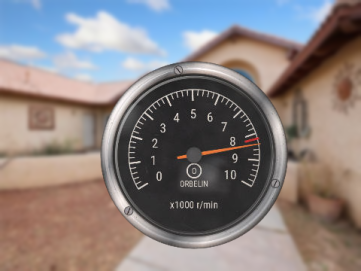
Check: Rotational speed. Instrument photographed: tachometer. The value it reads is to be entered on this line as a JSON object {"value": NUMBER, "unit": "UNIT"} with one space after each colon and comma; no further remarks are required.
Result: {"value": 8400, "unit": "rpm"}
